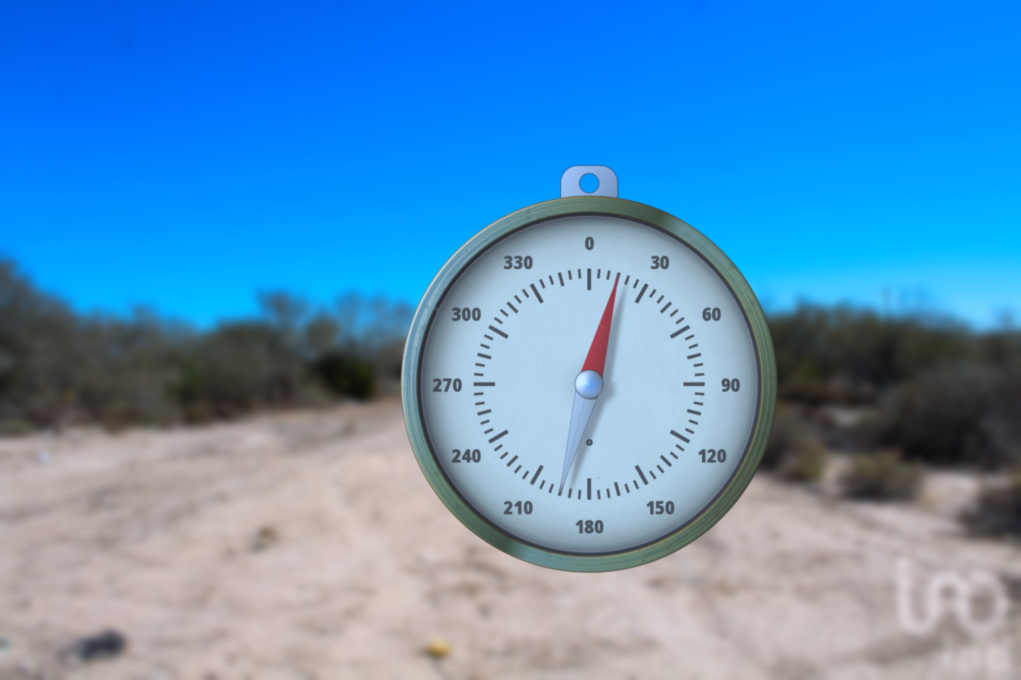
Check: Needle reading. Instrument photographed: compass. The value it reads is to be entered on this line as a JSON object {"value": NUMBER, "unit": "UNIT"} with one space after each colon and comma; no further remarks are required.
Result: {"value": 15, "unit": "°"}
